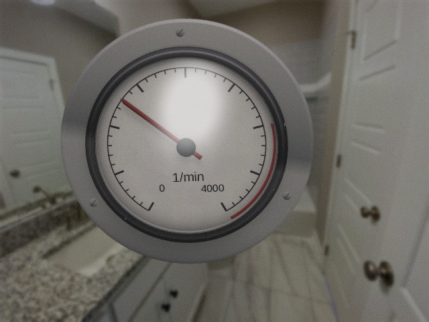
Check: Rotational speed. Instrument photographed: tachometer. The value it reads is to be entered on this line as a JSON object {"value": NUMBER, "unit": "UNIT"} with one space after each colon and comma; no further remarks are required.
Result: {"value": 1300, "unit": "rpm"}
